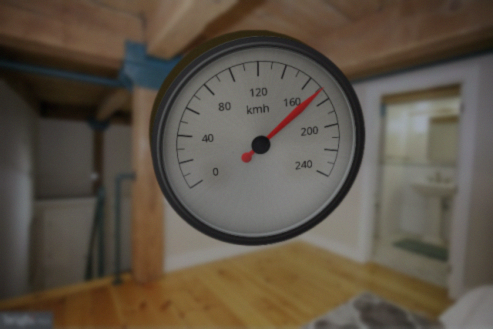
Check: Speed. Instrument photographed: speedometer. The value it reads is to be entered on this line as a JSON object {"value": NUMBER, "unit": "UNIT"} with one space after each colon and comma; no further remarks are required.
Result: {"value": 170, "unit": "km/h"}
